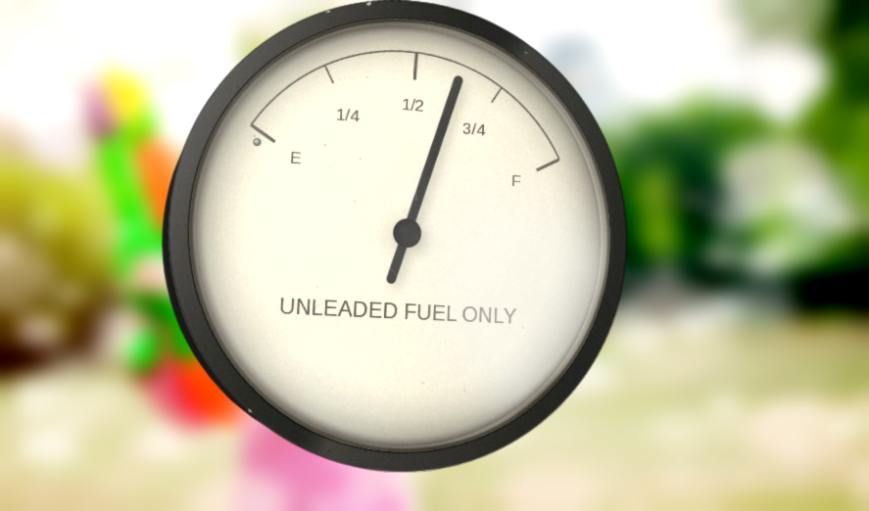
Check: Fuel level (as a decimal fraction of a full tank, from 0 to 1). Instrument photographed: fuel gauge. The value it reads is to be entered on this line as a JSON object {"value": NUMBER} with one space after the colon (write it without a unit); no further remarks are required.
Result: {"value": 0.625}
